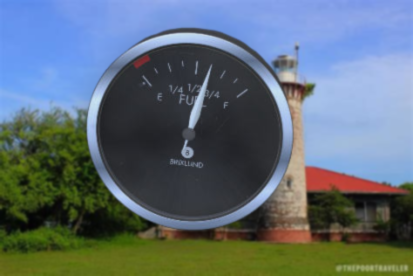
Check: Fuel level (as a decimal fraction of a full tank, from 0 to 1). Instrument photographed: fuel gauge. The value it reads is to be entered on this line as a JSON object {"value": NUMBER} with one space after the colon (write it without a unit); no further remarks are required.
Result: {"value": 0.625}
